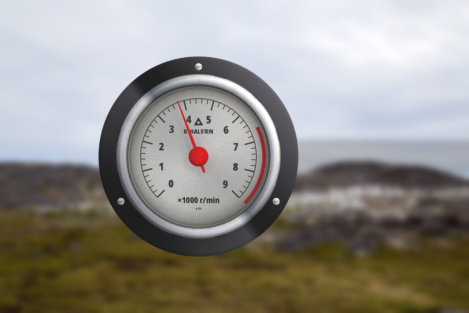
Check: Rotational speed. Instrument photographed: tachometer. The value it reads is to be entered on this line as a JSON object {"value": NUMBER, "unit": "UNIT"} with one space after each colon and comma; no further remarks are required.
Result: {"value": 3800, "unit": "rpm"}
